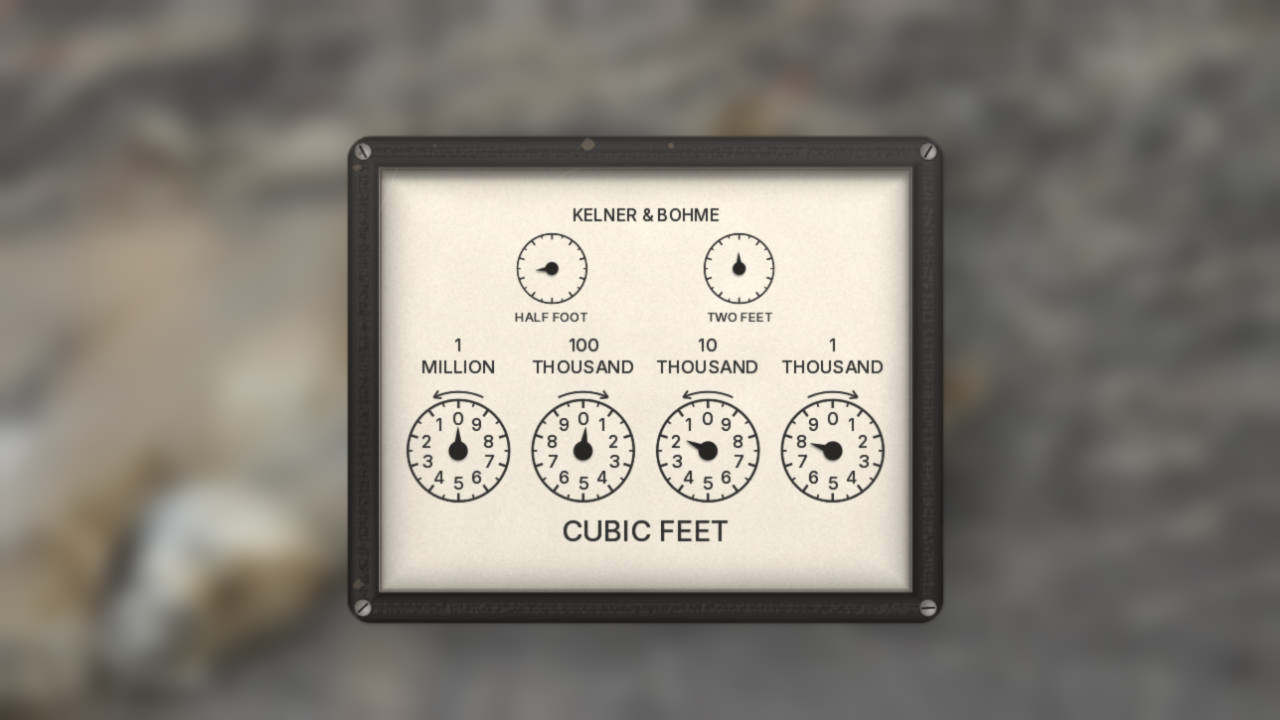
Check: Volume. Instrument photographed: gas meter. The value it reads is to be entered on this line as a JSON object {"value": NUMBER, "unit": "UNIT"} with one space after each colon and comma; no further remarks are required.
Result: {"value": 1800, "unit": "ft³"}
